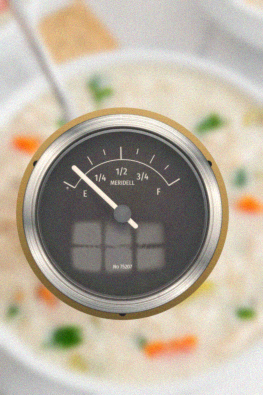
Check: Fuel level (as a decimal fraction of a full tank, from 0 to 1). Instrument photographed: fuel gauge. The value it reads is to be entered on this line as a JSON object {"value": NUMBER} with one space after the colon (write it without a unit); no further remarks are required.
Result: {"value": 0.125}
